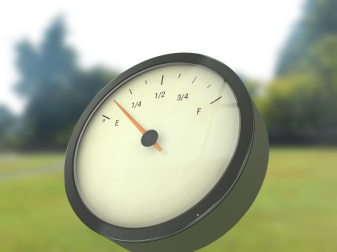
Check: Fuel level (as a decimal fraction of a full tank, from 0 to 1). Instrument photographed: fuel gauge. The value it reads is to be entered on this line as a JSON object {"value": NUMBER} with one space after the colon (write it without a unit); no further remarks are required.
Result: {"value": 0.125}
